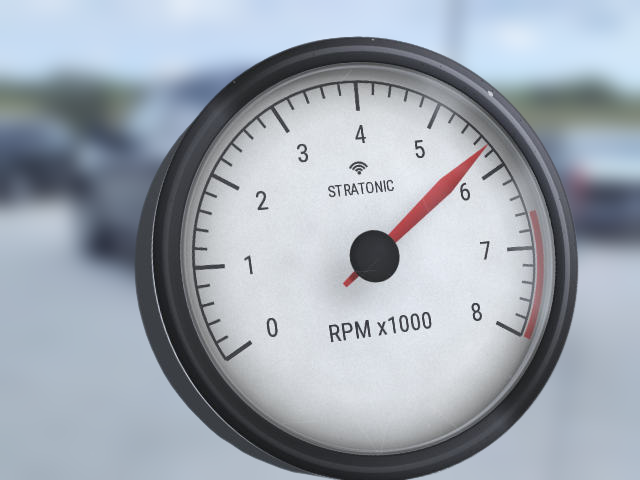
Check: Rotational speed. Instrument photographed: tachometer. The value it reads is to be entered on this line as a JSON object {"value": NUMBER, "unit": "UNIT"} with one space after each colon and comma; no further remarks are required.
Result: {"value": 5700, "unit": "rpm"}
